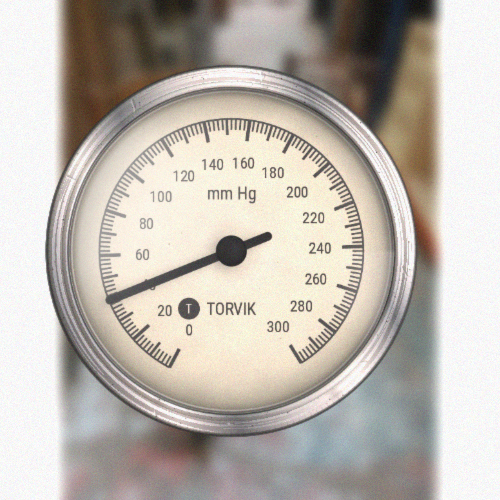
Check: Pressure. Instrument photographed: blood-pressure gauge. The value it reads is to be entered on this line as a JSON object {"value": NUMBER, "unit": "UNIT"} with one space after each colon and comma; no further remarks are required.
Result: {"value": 40, "unit": "mmHg"}
